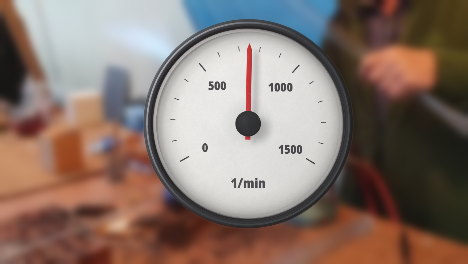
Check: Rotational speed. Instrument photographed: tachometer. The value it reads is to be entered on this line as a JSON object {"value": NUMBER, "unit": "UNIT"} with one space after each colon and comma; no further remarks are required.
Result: {"value": 750, "unit": "rpm"}
